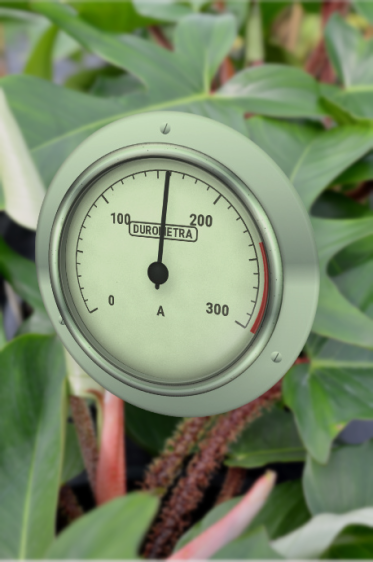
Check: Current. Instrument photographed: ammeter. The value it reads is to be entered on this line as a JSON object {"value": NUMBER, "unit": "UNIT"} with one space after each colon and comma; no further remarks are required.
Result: {"value": 160, "unit": "A"}
